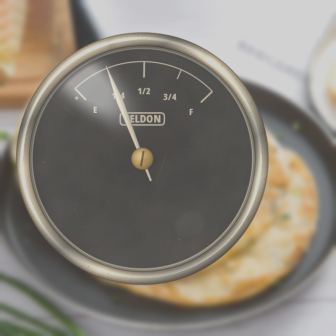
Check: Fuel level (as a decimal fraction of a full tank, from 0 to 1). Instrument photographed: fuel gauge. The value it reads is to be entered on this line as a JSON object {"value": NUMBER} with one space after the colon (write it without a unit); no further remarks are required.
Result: {"value": 0.25}
